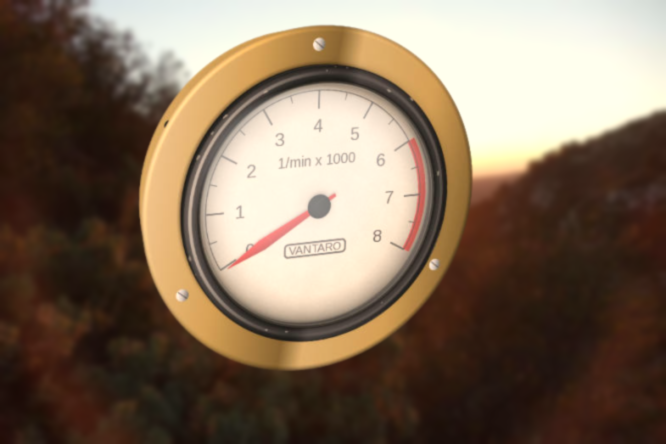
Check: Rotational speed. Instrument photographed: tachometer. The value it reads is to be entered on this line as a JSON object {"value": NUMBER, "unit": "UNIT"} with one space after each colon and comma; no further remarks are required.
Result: {"value": 0, "unit": "rpm"}
